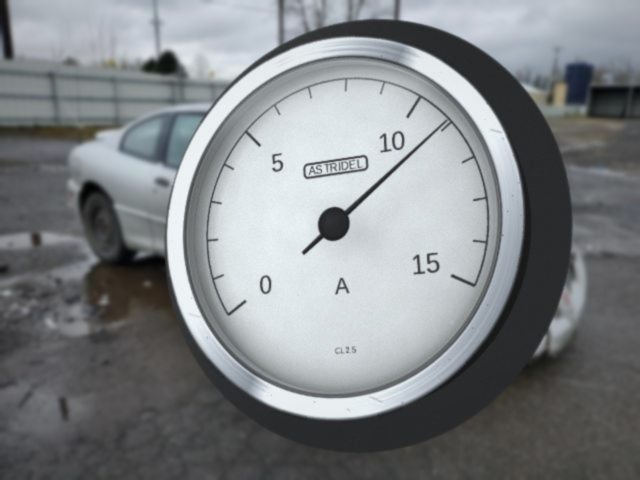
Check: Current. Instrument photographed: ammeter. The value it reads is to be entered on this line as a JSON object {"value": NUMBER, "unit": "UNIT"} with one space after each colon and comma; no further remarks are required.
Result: {"value": 11, "unit": "A"}
